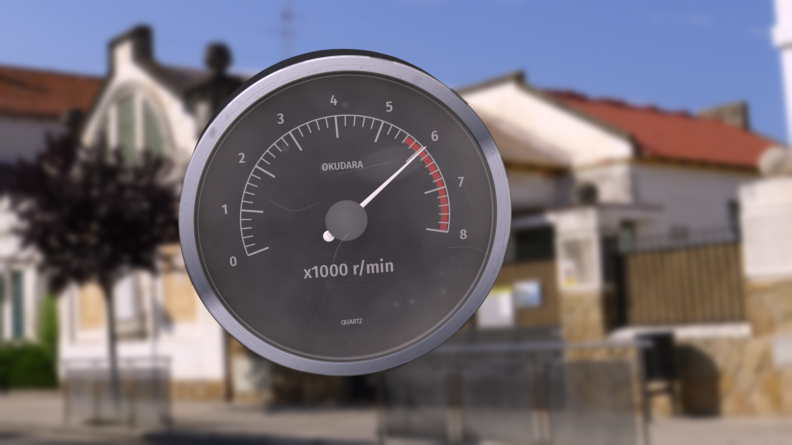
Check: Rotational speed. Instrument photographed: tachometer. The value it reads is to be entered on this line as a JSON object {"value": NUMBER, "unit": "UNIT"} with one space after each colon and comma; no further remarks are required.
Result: {"value": 6000, "unit": "rpm"}
